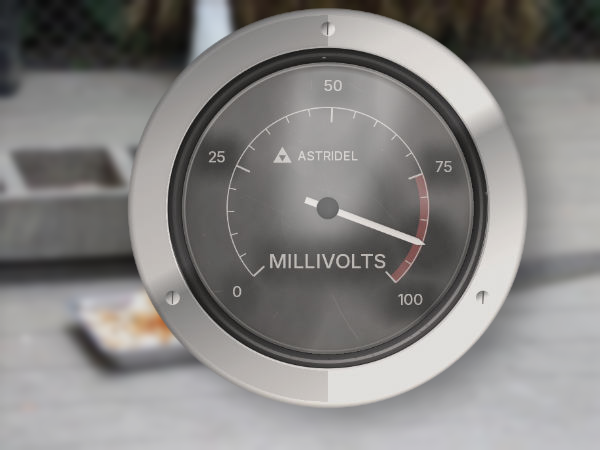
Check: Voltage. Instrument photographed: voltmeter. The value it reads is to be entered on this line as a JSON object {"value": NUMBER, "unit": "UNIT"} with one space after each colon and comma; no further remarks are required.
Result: {"value": 90, "unit": "mV"}
